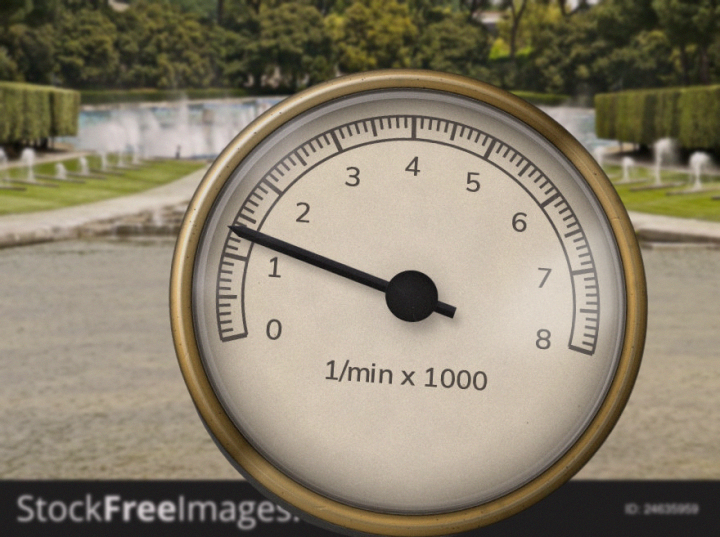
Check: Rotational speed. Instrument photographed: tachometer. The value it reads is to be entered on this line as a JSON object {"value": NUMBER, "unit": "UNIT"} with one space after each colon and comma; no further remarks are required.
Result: {"value": 1300, "unit": "rpm"}
